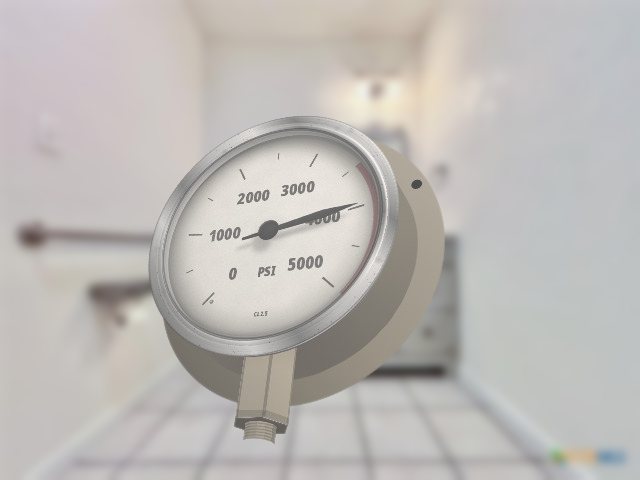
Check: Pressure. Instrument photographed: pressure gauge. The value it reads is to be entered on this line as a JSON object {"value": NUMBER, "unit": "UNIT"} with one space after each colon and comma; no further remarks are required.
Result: {"value": 4000, "unit": "psi"}
